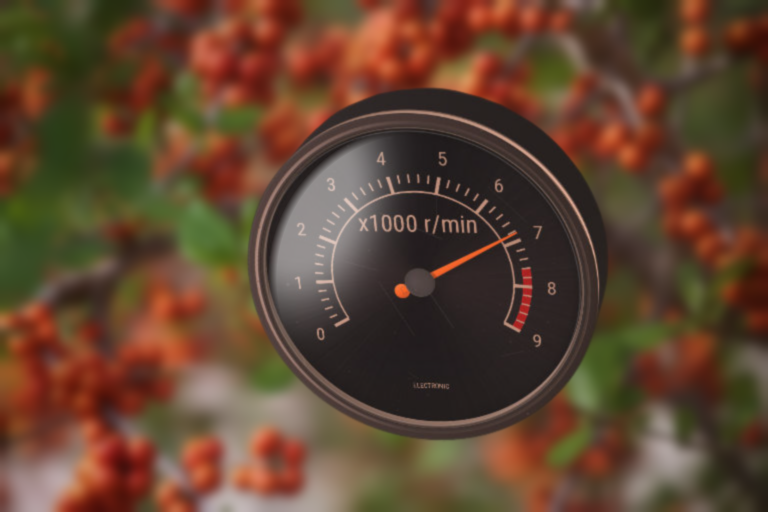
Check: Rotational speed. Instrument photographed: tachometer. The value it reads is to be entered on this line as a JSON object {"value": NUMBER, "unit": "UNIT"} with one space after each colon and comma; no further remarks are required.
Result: {"value": 6800, "unit": "rpm"}
